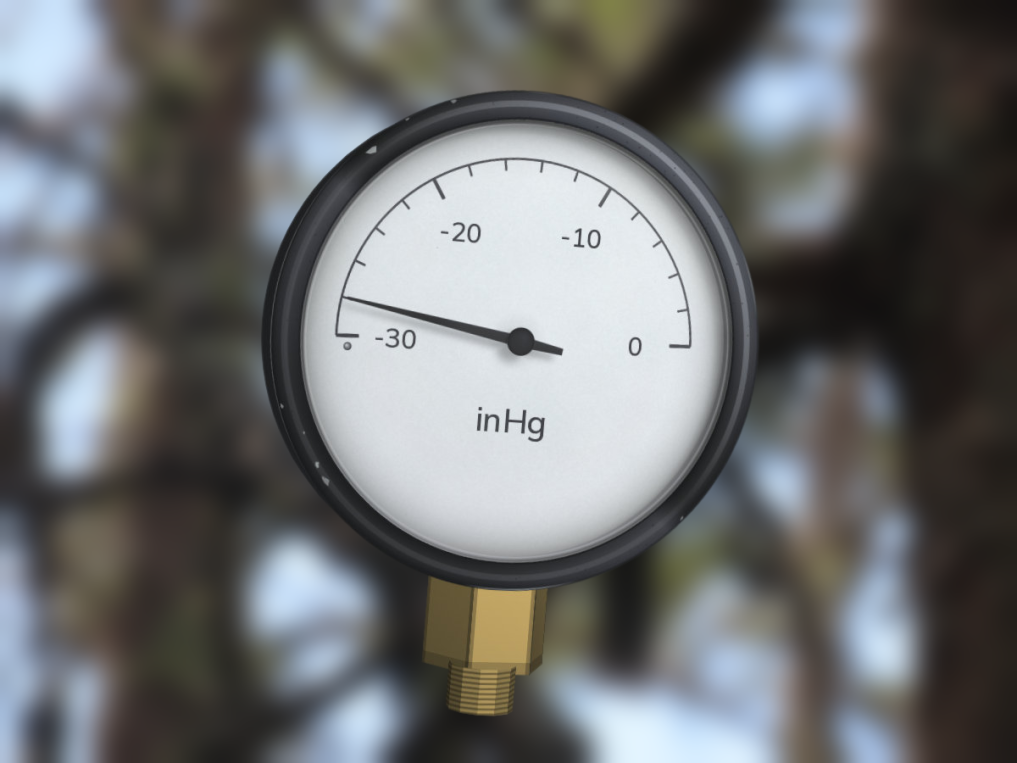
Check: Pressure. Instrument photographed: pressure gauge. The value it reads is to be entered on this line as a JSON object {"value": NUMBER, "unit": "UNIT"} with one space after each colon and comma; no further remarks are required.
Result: {"value": -28, "unit": "inHg"}
